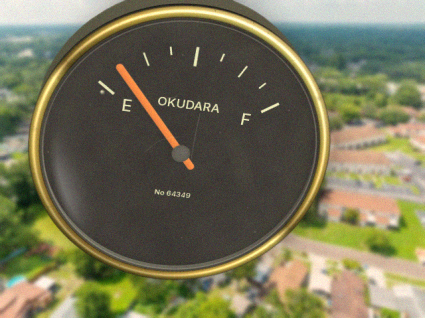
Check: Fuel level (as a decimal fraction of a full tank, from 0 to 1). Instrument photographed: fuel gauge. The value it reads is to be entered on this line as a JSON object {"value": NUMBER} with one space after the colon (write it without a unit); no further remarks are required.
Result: {"value": 0.125}
